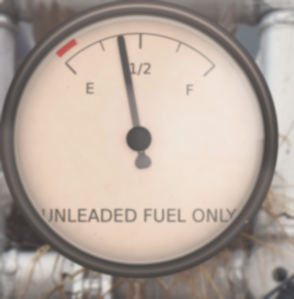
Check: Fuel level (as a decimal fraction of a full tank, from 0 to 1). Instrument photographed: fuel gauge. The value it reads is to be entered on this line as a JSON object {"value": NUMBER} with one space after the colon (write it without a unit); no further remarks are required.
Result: {"value": 0.375}
